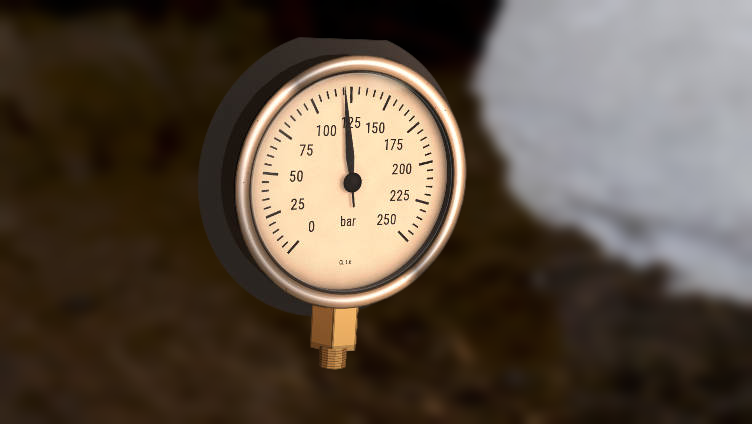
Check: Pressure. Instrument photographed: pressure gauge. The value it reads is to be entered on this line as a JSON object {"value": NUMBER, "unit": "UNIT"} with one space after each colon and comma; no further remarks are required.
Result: {"value": 120, "unit": "bar"}
